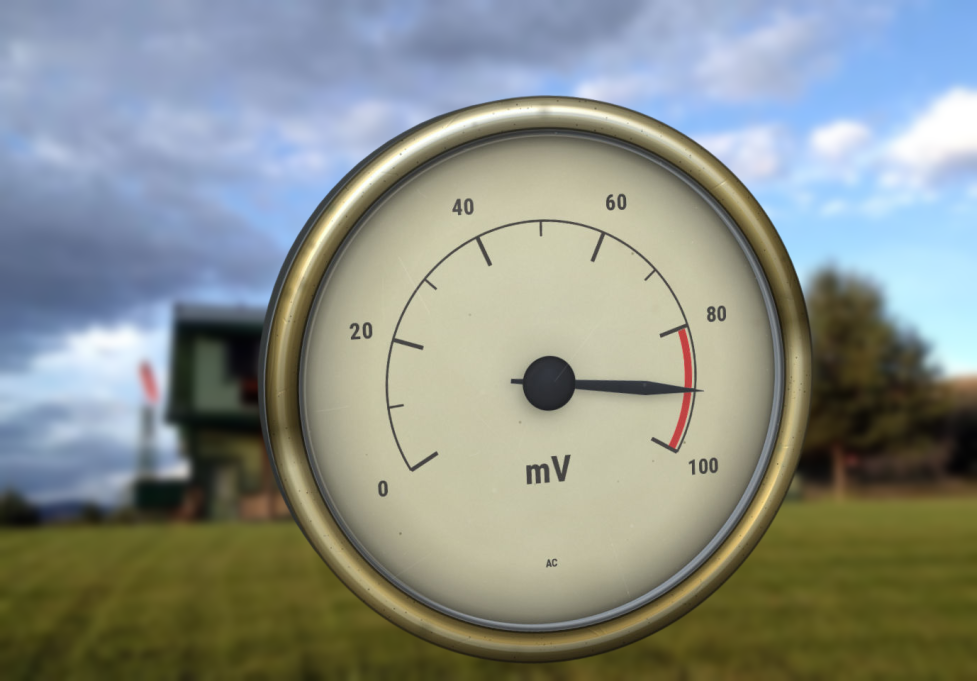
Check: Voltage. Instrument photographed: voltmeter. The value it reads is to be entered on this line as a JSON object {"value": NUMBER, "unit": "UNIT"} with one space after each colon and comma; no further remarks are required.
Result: {"value": 90, "unit": "mV"}
